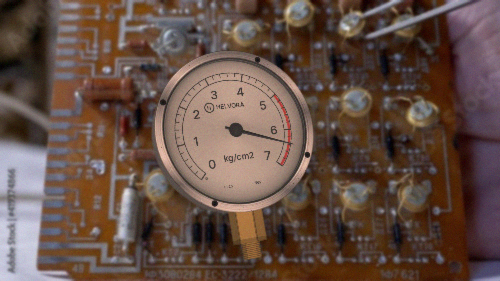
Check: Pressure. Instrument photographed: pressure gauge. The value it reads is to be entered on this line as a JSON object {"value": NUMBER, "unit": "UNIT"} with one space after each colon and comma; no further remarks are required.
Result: {"value": 6.4, "unit": "kg/cm²"}
